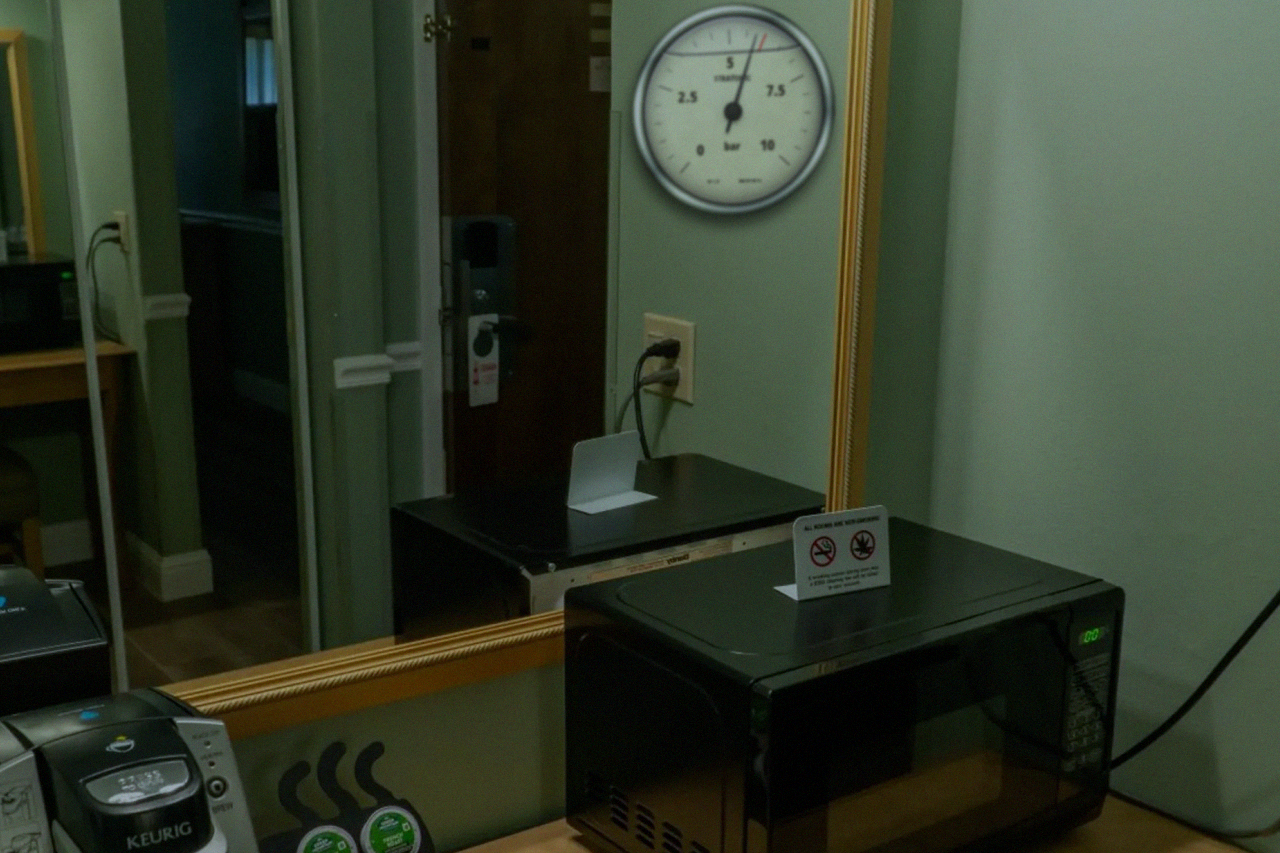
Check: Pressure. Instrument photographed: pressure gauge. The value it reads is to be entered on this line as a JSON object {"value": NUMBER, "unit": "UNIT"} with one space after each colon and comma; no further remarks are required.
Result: {"value": 5.75, "unit": "bar"}
